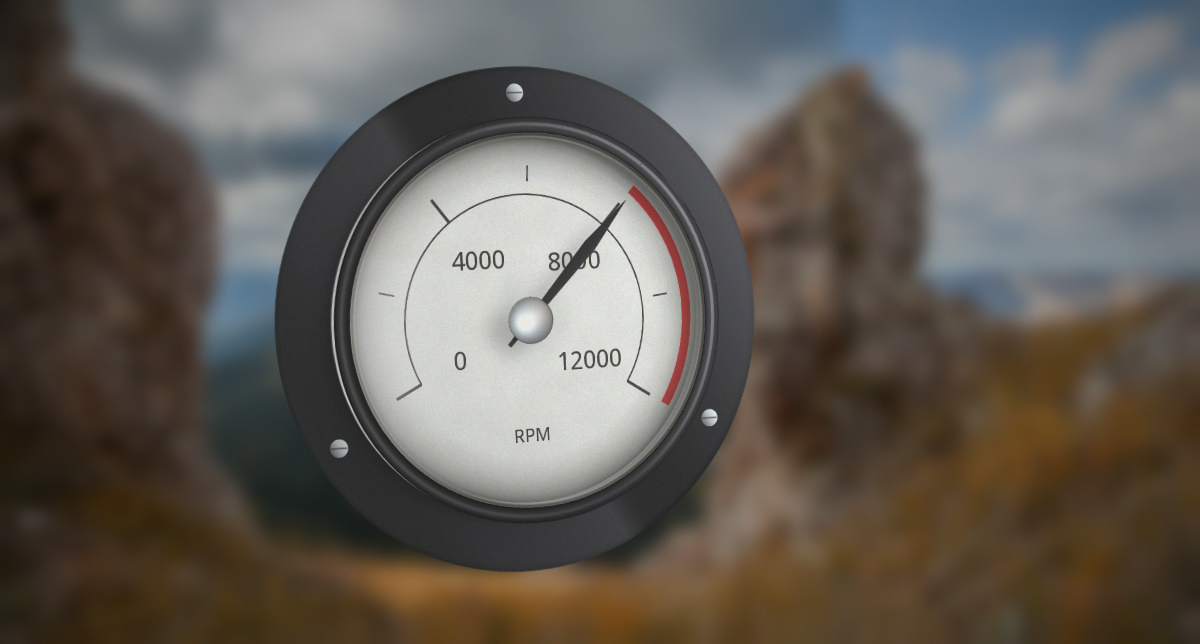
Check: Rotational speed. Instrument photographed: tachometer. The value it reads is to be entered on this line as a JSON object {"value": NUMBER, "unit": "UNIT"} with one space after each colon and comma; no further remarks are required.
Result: {"value": 8000, "unit": "rpm"}
